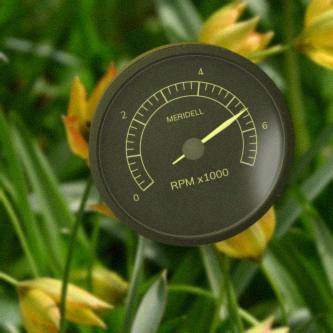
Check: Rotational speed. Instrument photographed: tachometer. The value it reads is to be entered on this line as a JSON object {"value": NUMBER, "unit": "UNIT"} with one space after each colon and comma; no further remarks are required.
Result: {"value": 5400, "unit": "rpm"}
